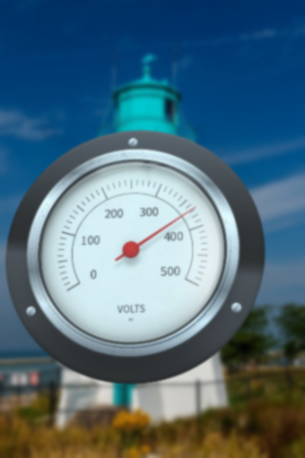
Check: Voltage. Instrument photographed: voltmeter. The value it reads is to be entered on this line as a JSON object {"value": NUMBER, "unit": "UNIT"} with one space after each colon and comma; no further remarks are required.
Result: {"value": 370, "unit": "V"}
